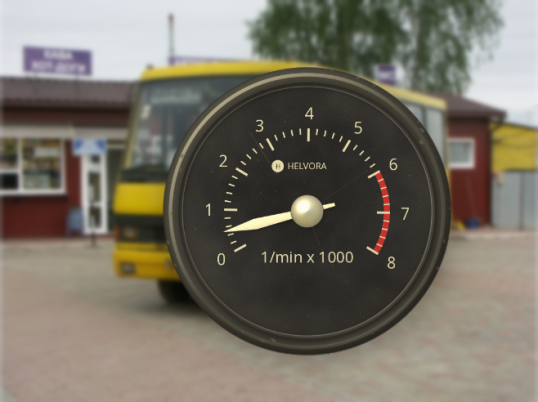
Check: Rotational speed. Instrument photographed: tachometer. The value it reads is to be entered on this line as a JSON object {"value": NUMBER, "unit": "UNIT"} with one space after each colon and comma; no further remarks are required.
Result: {"value": 500, "unit": "rpm"}
